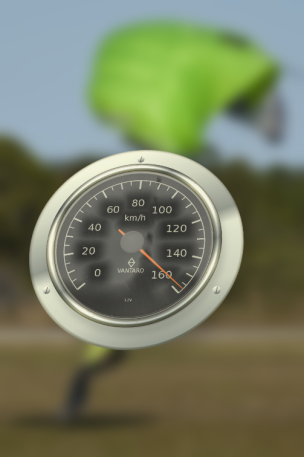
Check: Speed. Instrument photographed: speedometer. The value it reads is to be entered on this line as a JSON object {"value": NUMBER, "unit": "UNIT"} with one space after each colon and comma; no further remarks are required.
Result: {"value": 157.5, "unit": "km/h"}
